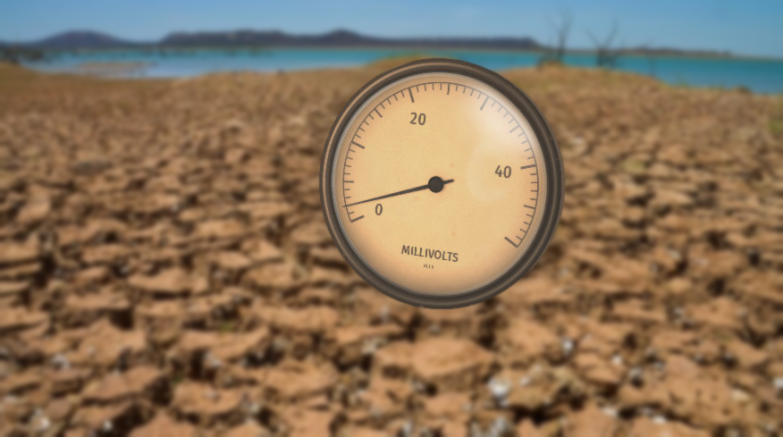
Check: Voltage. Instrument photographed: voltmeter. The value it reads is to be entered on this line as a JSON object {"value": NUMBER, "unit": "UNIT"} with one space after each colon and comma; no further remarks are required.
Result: {"value": 2, "unit": "mV"}
